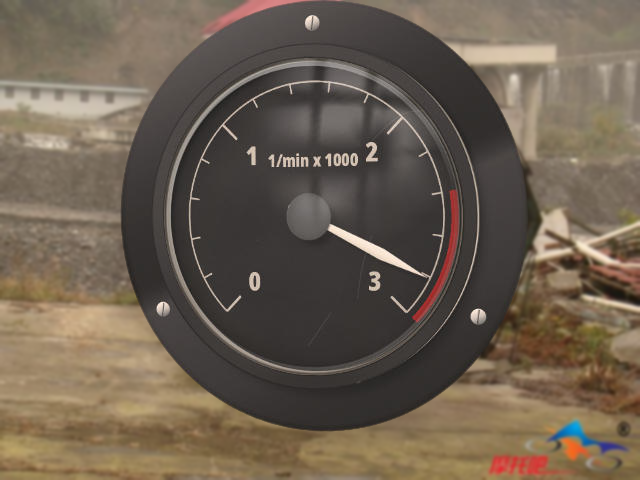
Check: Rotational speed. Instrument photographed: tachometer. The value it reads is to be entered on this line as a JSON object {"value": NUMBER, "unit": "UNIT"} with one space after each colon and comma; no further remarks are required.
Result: {"value": 2800, "unit": "rpm"}
